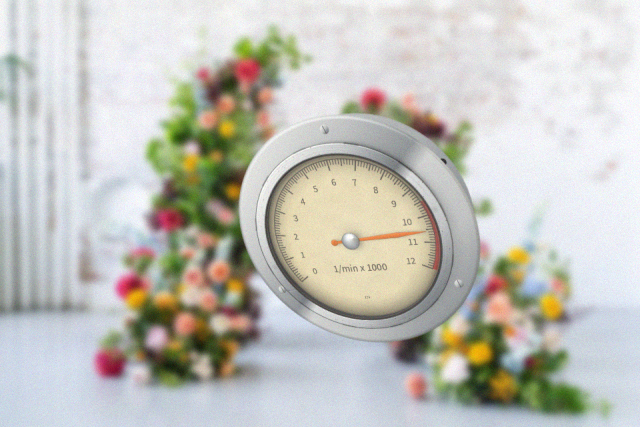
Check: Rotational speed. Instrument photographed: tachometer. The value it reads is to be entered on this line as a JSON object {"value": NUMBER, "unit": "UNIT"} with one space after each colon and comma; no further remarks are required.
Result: {"value": 10500, "unit": "rpm"}
